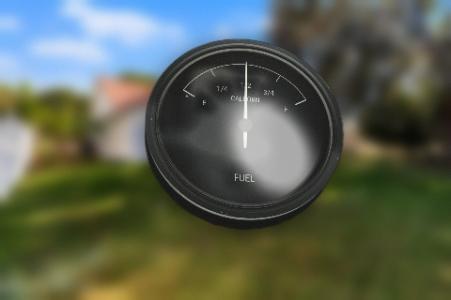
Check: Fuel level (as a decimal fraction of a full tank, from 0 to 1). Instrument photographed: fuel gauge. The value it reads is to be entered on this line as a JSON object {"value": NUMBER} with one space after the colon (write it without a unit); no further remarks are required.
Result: {"value": 0.5}
